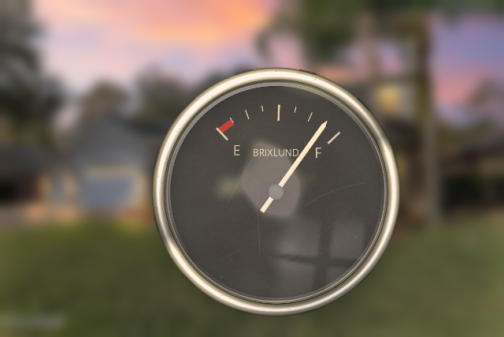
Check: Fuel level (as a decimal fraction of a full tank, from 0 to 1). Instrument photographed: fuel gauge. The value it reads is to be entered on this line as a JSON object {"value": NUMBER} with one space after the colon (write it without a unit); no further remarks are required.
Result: {"value": 0.875}
